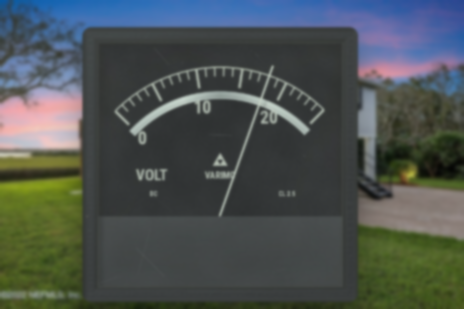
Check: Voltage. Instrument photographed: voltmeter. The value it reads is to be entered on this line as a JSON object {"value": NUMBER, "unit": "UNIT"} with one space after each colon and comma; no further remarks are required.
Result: {"value": 18, "unit": "V"}
